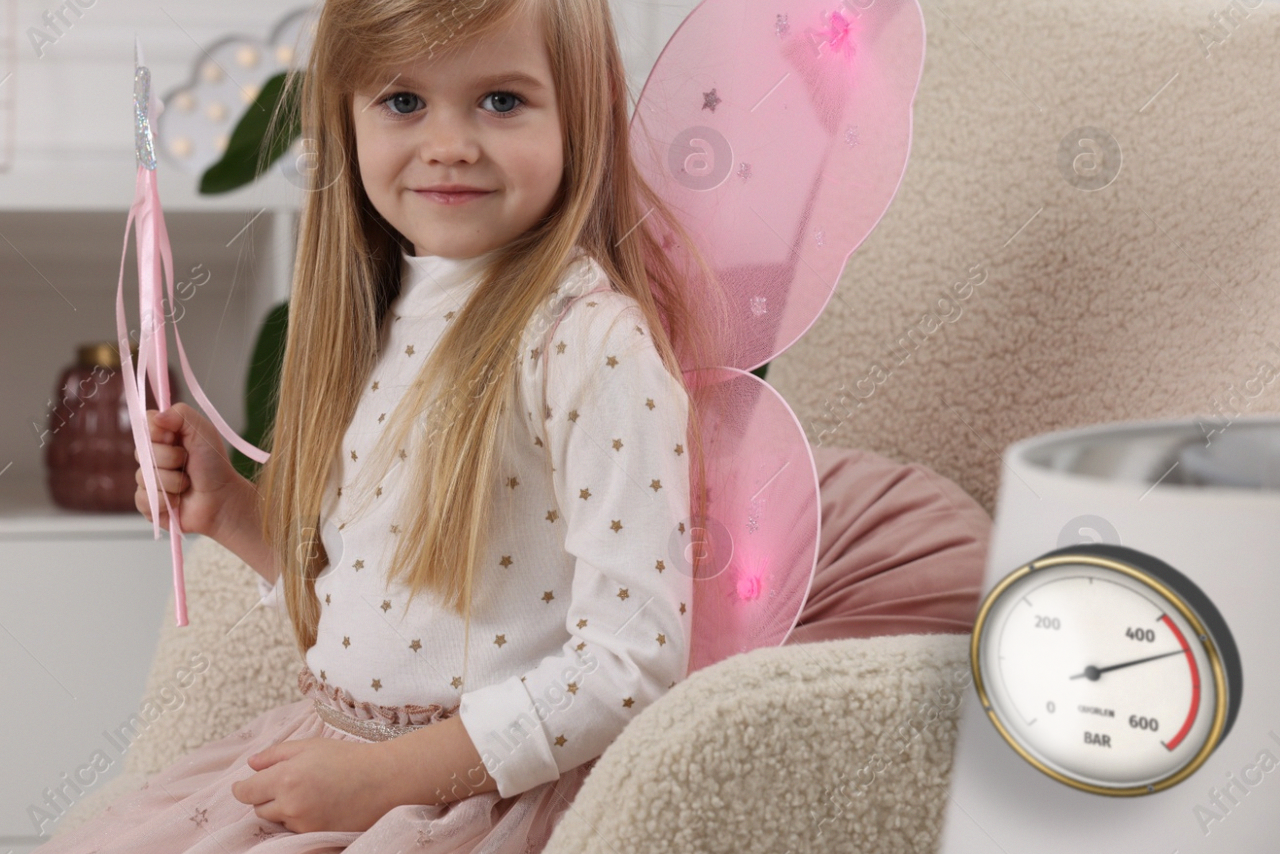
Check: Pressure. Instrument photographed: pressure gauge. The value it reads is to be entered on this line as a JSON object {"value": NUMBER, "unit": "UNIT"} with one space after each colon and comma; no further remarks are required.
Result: {"value": 450, "unit": "bar"}
